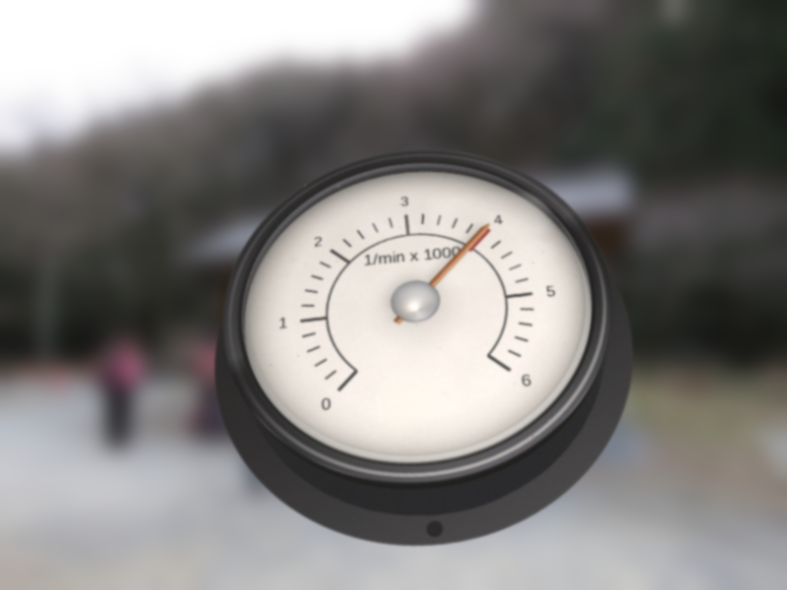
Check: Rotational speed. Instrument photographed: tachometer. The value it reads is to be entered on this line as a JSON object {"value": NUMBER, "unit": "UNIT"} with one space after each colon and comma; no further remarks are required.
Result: {"value": 4000, "unit": "rpm"}
